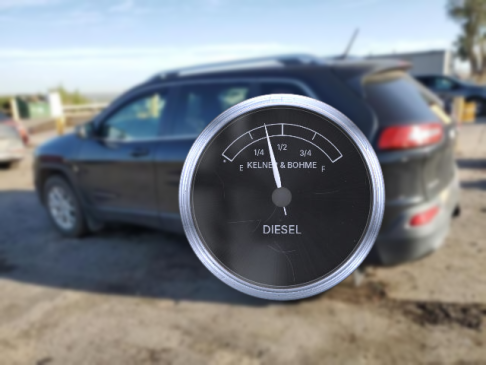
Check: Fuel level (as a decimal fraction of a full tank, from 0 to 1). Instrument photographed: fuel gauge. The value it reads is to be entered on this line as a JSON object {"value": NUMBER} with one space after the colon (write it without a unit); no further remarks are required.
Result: {"value": 0.375}
